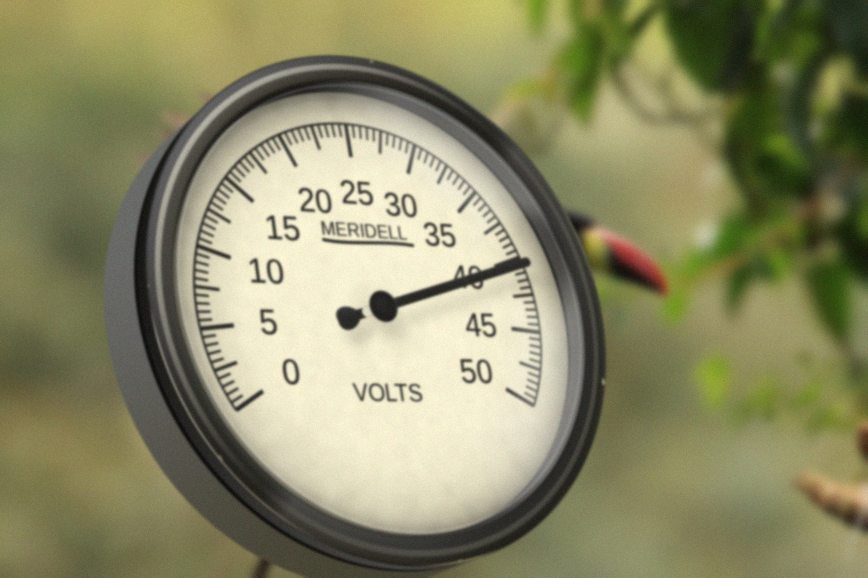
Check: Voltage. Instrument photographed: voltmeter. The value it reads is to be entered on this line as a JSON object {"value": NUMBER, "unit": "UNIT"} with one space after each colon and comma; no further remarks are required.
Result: {"value": 40.5, "unit": "V"}
